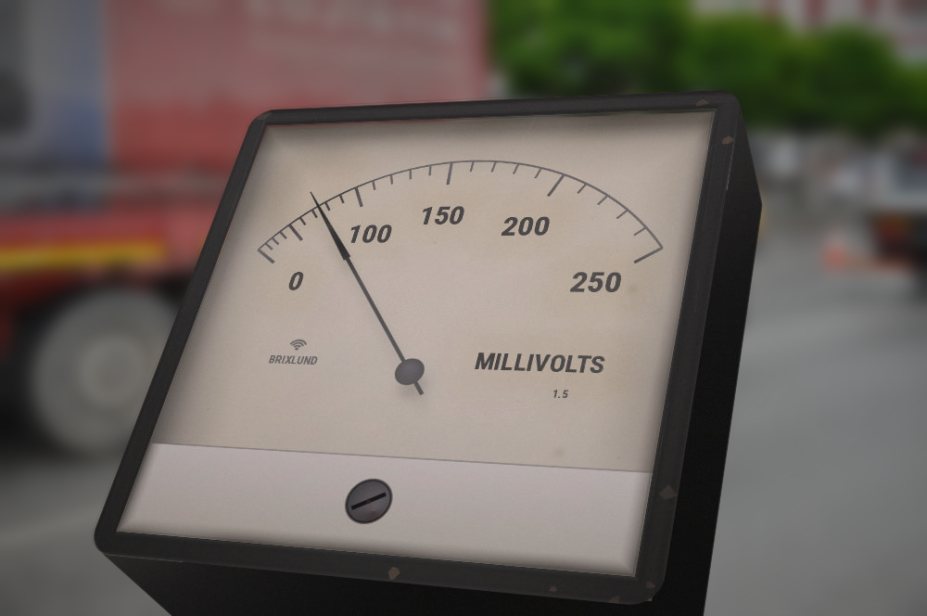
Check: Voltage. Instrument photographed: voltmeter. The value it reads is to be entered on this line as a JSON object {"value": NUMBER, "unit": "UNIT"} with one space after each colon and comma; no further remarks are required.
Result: {"value": 75, "unit": "mV"}
